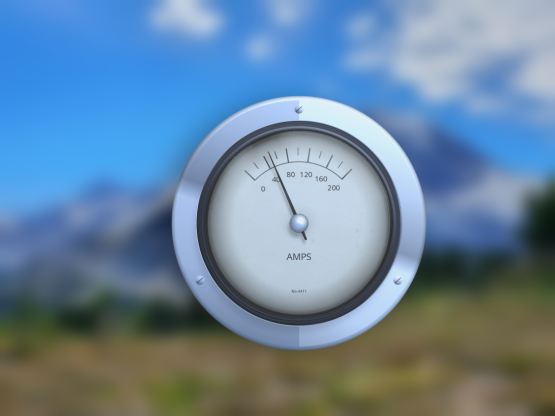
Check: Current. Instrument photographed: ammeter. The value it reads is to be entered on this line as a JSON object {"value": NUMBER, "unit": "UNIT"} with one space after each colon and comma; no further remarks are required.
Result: {"value": 50, "unit": "A"}
